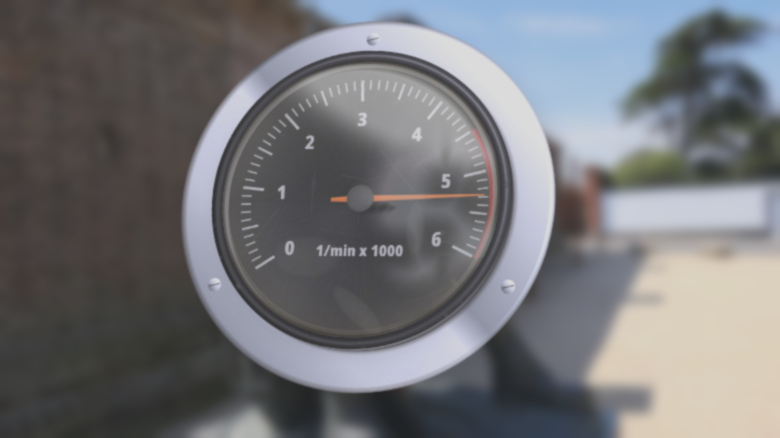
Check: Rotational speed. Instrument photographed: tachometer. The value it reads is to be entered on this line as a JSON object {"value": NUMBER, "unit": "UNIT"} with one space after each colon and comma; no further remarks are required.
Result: {"value": 5300, "unit": "rpm"}
